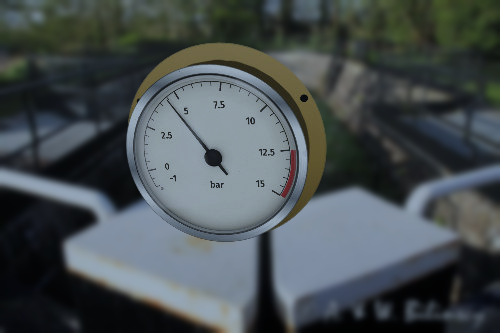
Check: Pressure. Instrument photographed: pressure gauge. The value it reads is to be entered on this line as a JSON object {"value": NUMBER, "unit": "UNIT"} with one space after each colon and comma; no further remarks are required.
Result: {"value": 4.5, "unit": "bar"}
